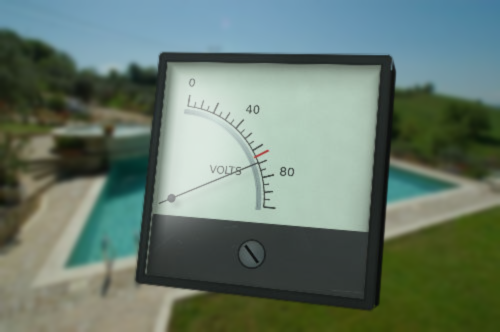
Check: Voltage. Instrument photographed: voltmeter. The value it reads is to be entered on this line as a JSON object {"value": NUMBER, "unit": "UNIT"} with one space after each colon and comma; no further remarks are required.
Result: {"value": 70, "unit": "V"}
